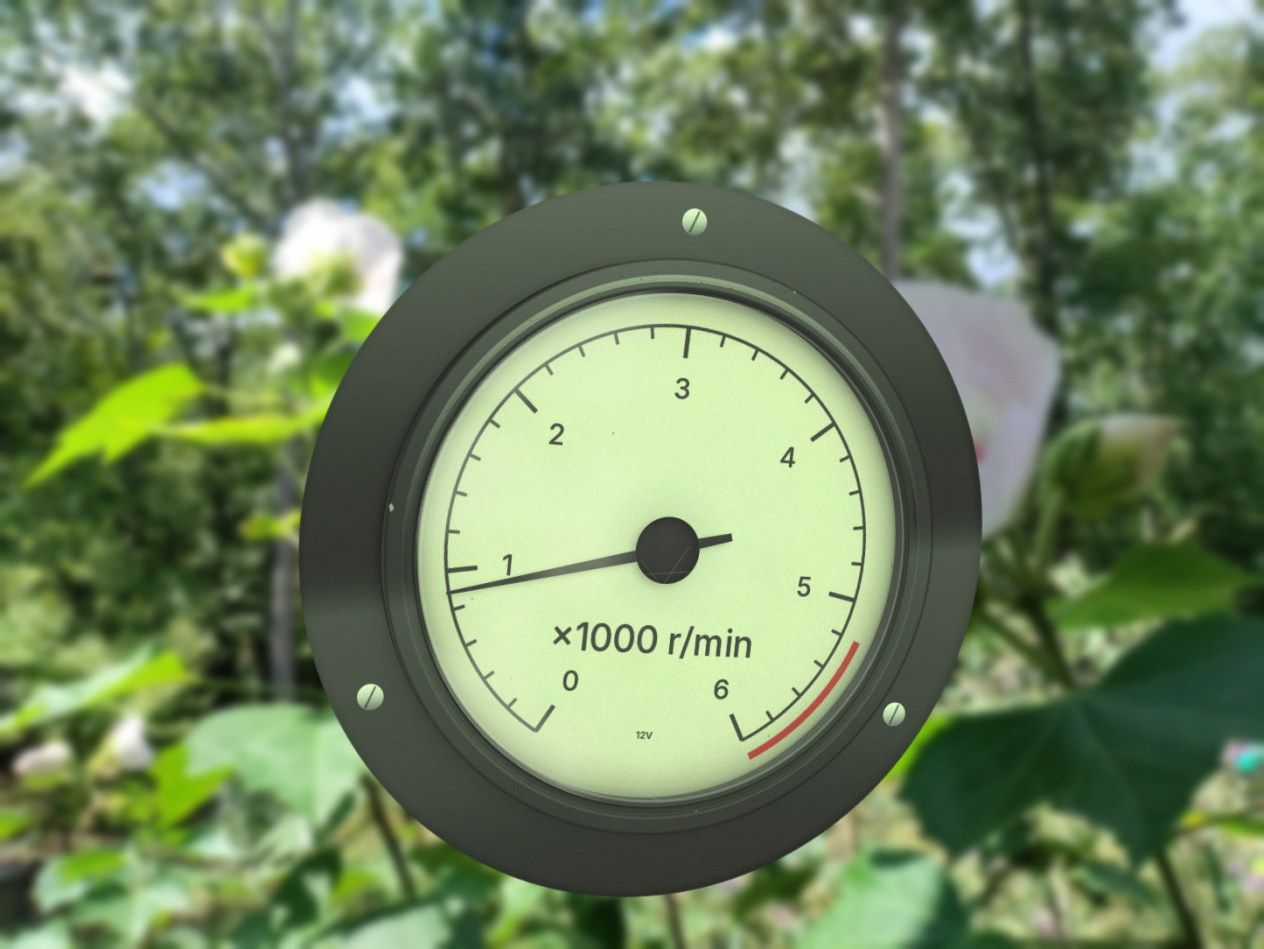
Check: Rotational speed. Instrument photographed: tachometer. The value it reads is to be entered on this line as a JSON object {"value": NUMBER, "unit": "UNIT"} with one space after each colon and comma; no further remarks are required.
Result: {"value": 900, "unit": "rpm"}
